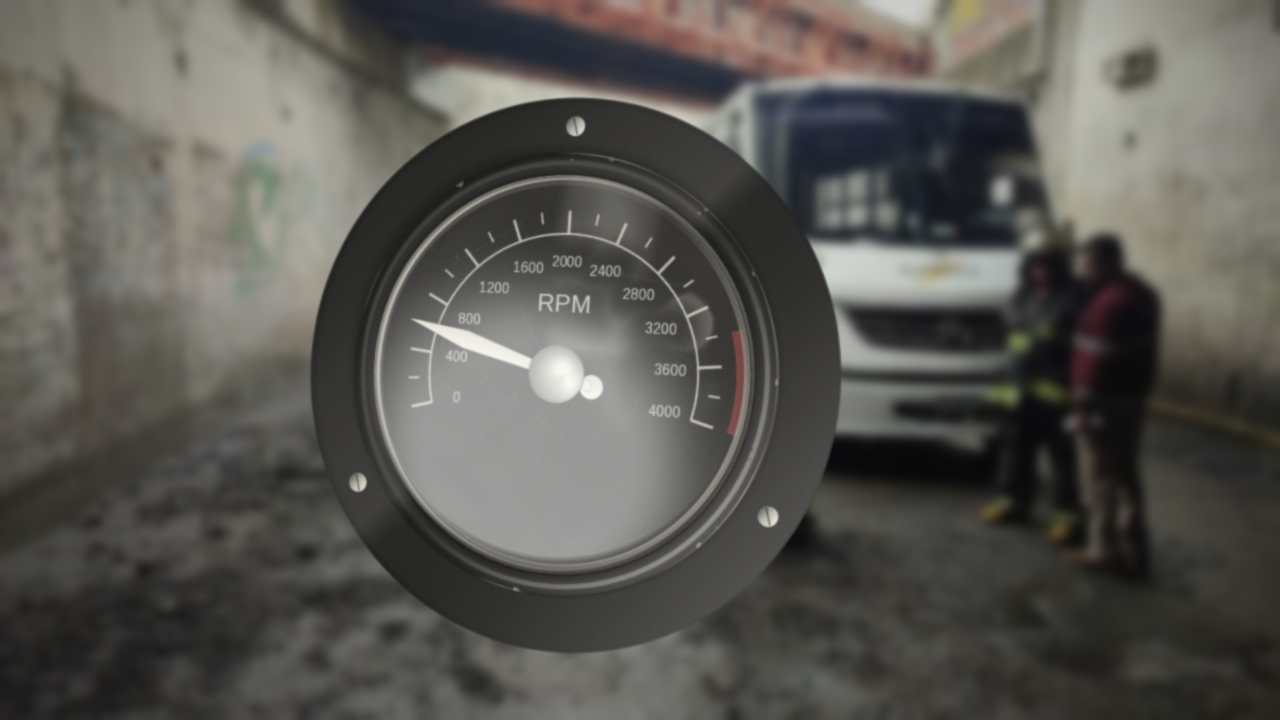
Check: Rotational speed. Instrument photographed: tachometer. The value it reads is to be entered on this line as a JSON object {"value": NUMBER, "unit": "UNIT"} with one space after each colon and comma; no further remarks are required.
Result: {"value": 600, "unit": "rpm"}
